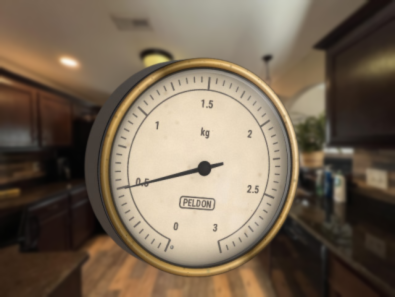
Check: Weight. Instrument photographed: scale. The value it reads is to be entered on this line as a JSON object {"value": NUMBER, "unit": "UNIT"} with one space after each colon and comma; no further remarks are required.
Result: {"value": 0.5, "unit": "kg"}
